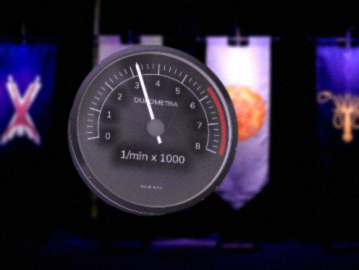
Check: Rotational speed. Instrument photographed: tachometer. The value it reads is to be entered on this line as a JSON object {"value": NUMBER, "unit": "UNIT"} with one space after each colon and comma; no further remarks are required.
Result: {"value": 3200, "unit": "rpm"}
